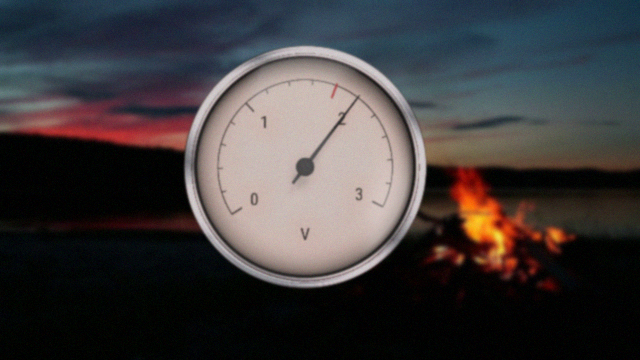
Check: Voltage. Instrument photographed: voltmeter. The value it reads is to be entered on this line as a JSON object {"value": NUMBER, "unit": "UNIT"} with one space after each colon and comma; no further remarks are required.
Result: {"value": 2, "unit": "V"}
